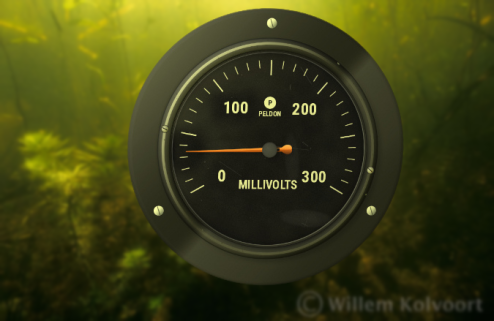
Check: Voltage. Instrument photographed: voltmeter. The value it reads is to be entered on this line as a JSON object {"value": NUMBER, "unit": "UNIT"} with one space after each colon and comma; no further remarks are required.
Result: {"value": 35, "unit": "mV"}
